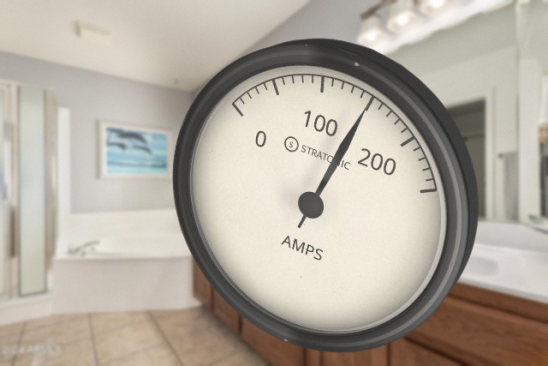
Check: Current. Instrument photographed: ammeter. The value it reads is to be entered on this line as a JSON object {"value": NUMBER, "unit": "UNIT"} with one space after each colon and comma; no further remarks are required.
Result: {"value": 150, "unit": "A"}
